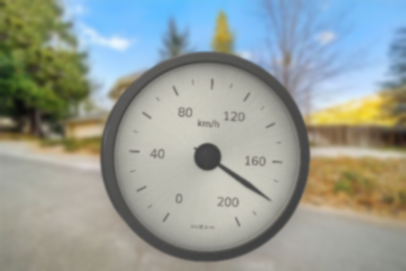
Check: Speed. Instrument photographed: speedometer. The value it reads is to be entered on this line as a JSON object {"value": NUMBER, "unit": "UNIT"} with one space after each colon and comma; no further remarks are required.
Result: {"value": 180, "unit": "km/h"}
